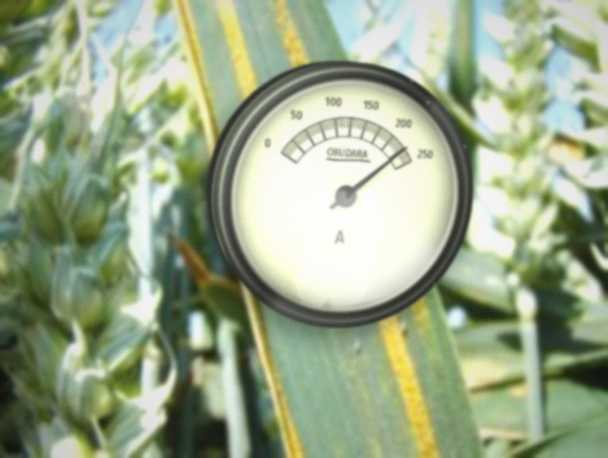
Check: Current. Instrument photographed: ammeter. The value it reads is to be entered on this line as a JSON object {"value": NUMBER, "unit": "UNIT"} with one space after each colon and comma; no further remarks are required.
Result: {"value": 225, "unit": "A"}
